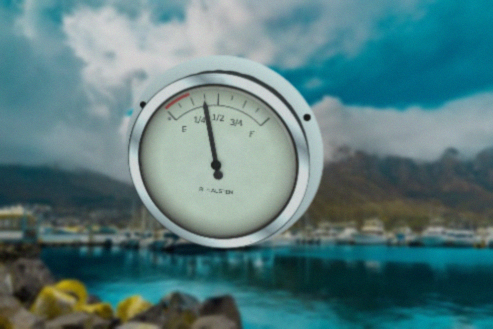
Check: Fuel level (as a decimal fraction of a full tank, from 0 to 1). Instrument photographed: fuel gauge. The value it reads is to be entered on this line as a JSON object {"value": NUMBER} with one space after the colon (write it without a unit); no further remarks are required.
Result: {"value": 0.375}
